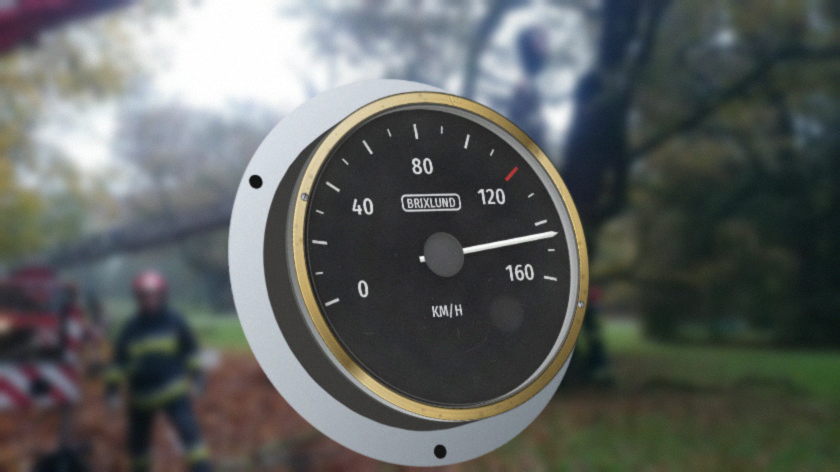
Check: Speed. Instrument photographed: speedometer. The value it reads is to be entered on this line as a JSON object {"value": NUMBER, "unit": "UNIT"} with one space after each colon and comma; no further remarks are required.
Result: {"value": 145, "unit": "km/h"}
